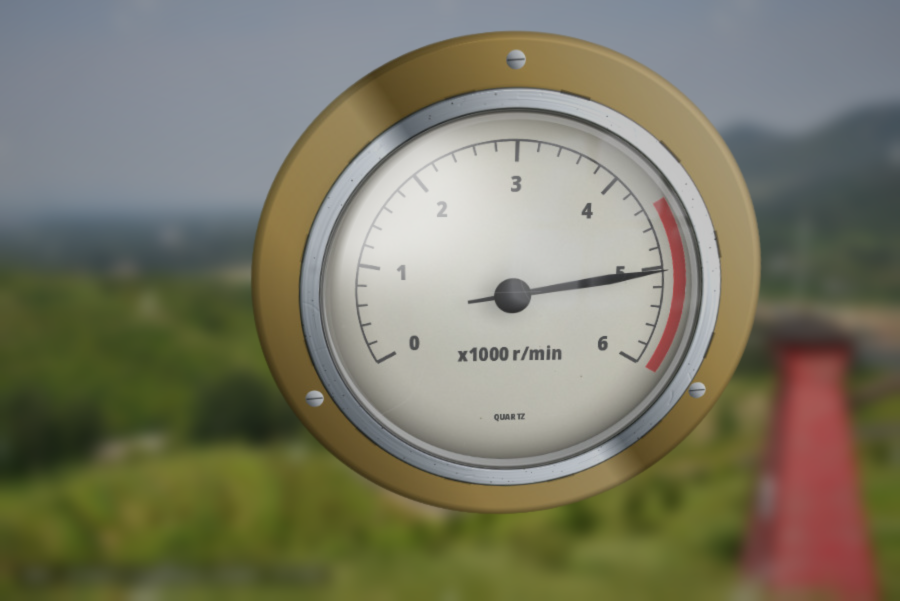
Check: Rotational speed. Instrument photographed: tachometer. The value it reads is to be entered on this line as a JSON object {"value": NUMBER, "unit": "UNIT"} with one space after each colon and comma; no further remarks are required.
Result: {"value": 5000, "unit": "rpm"}
